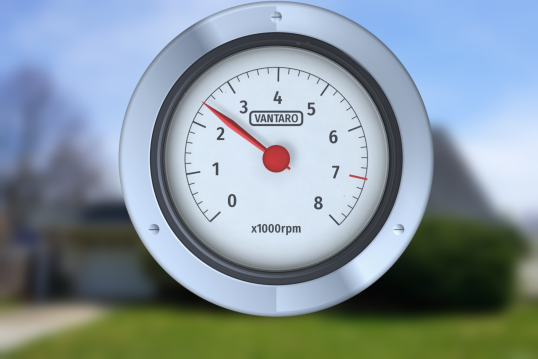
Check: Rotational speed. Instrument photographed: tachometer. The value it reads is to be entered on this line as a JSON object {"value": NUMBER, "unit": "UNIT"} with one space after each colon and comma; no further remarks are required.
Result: {"value": 2400, "unit": "rpm"}
